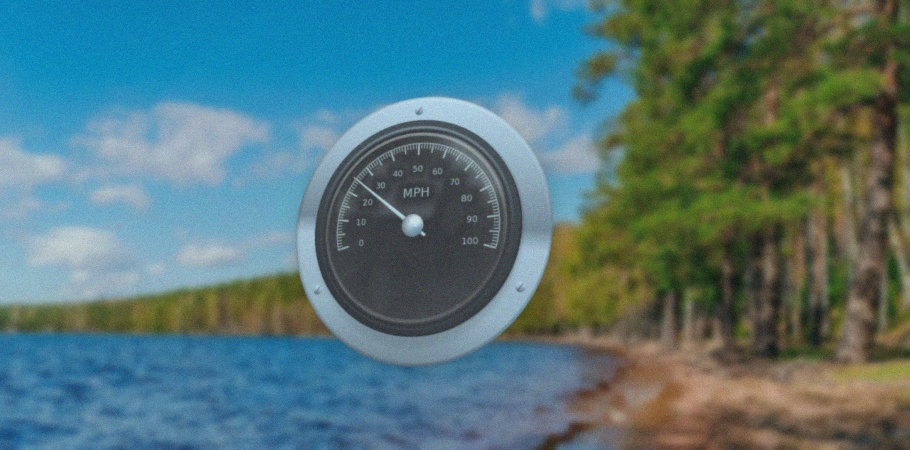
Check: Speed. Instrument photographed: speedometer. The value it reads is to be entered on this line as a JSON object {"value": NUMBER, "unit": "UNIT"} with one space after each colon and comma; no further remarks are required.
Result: {"value": 25, "unit": "mph"}
